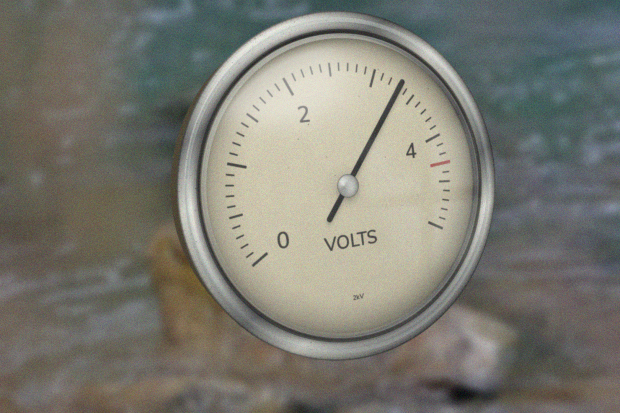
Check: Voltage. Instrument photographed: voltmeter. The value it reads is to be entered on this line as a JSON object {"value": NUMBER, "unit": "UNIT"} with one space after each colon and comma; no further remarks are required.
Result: {"value": 3.3, "unit": "V"}
